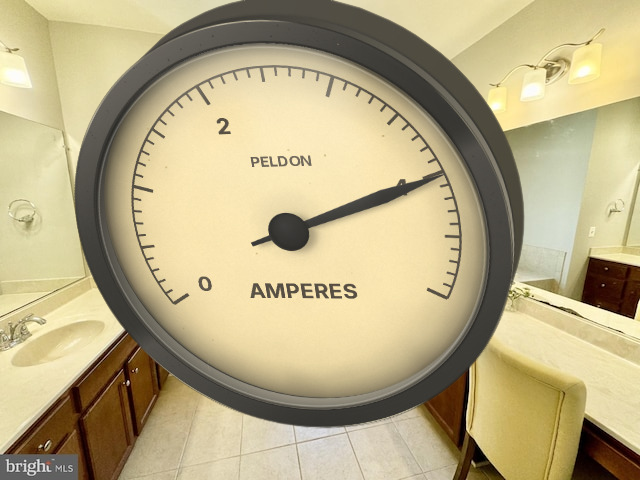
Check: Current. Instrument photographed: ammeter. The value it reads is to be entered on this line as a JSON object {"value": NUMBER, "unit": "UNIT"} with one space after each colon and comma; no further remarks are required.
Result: {"value": 4, "unit": "A"}
